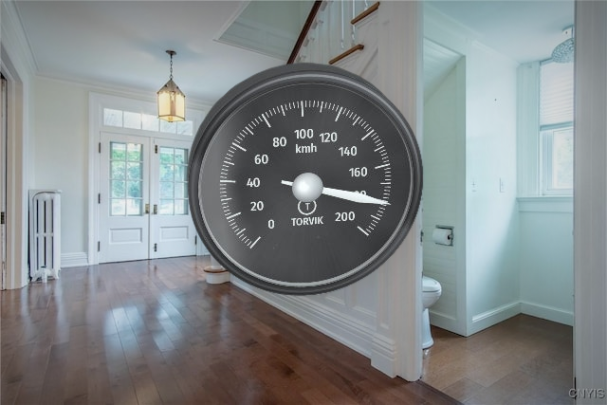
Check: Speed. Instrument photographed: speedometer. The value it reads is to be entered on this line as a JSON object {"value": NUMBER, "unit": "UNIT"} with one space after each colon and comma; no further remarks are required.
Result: {"value": 180, "unit": "km/h"}
